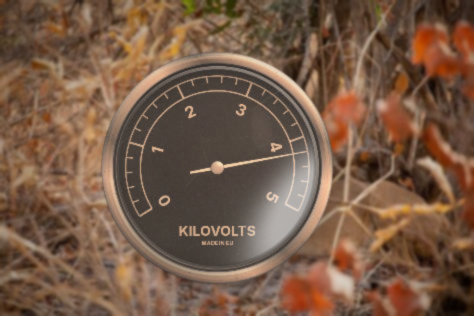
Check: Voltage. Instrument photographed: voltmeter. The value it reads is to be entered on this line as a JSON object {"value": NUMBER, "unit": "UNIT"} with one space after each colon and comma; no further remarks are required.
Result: {"value": 4.2, "unit": "kV"}
